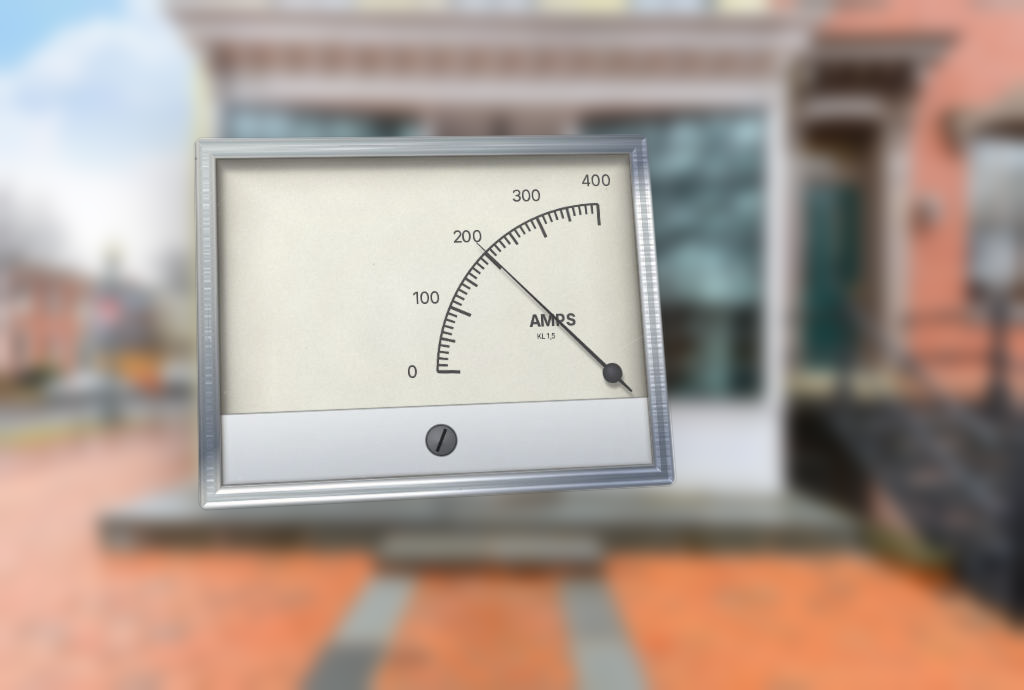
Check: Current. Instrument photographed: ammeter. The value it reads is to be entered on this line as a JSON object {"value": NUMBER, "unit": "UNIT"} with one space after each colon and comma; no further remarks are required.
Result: {"value": 200, "unit": "A"}
